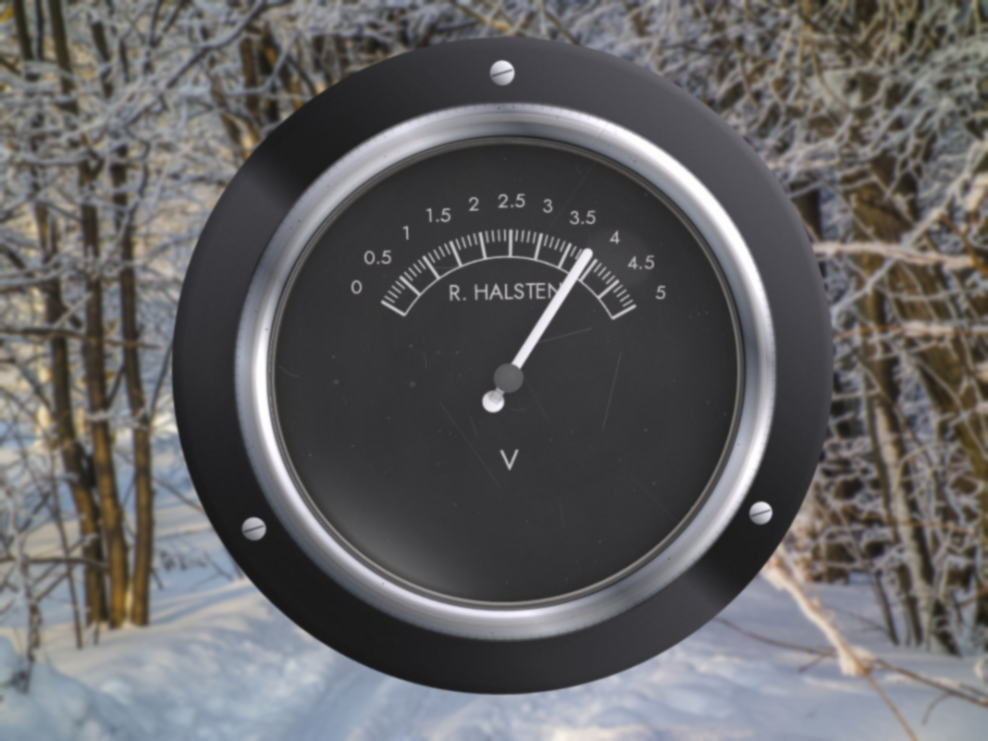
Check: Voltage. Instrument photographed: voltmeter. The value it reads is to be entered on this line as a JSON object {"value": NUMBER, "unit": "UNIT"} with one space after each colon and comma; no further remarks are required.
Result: {"value": 3.8, "unit": "V"}
